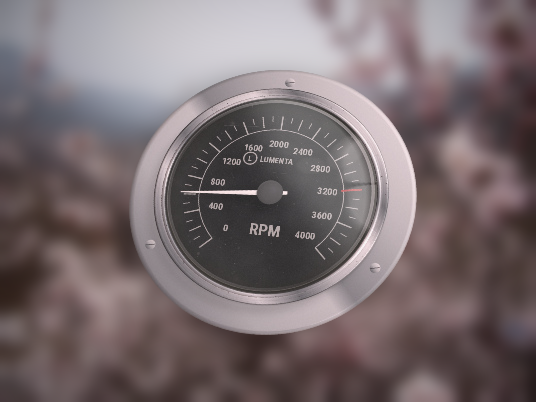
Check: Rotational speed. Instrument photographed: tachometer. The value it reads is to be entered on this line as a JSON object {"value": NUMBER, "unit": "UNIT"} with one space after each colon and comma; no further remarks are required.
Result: {"value": 600, "unit": "rpm"}
